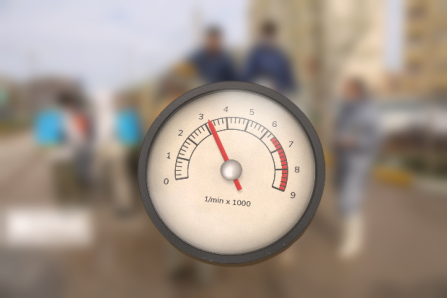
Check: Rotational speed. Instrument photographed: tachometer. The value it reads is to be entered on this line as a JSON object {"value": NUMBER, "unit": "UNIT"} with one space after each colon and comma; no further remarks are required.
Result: {"value": 3200, "unit": "rpm"}
